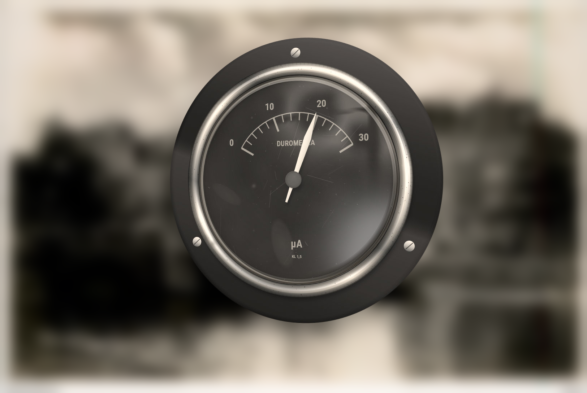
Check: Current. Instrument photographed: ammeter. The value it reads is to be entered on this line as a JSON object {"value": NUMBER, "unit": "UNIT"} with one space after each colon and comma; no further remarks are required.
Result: {"value": 20, "unit": "µA"}
